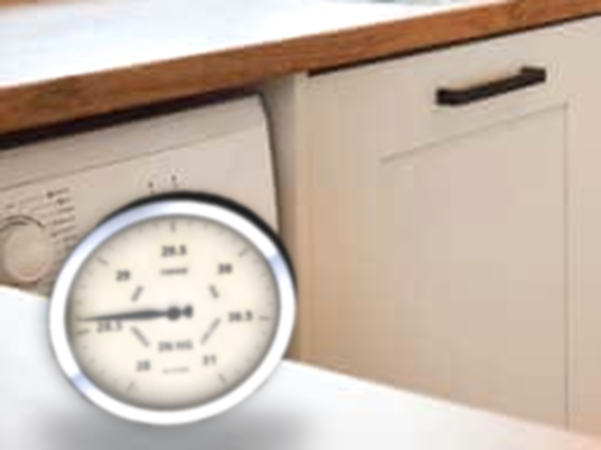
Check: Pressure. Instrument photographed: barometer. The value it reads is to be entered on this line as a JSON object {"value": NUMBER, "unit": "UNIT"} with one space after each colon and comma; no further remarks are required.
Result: {"value": 28.6, "unit": "inHg"}
